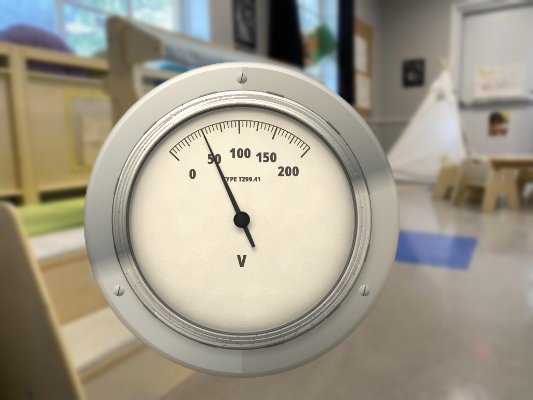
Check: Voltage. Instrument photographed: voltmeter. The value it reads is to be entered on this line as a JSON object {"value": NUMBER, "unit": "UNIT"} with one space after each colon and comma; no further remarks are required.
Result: {"value": 50, "unit": "V"}
